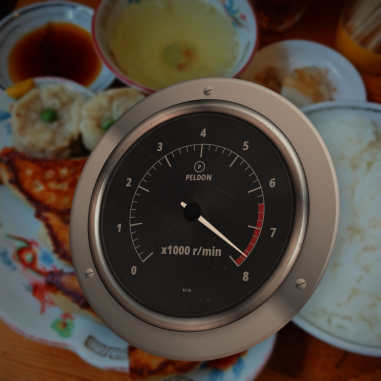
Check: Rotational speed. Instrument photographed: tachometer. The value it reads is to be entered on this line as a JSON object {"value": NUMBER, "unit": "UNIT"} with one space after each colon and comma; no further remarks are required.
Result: {"value": 7700, "unit": "rpm"}
